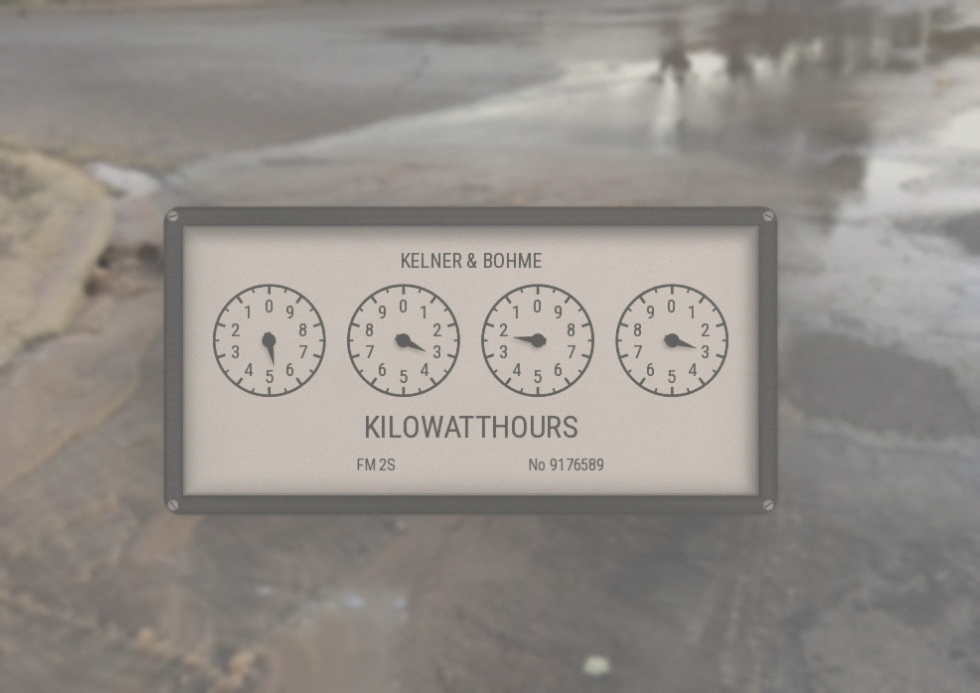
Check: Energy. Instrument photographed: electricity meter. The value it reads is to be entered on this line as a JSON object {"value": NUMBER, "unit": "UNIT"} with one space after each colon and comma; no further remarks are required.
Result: {"value": 5323, "unit": "kWh"}
